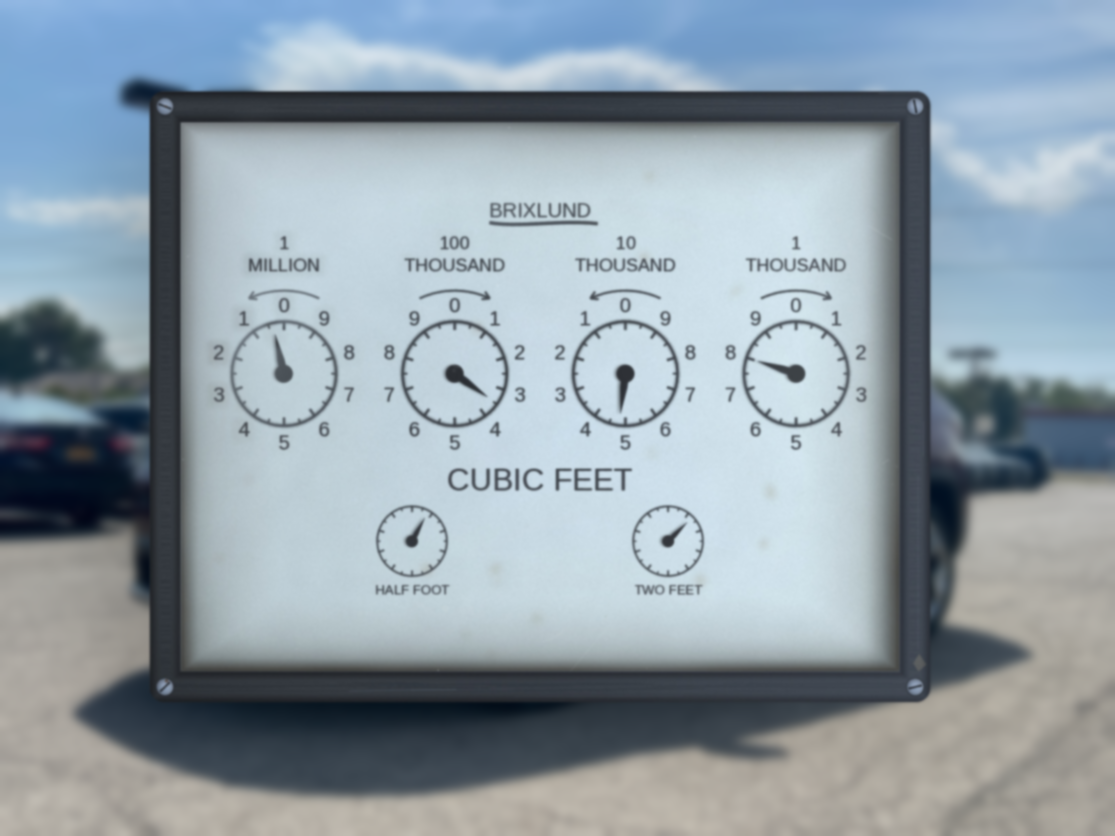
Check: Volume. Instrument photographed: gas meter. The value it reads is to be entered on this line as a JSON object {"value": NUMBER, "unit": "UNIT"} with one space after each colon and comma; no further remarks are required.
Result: {"value": 34800, "unit": "ft³"}
